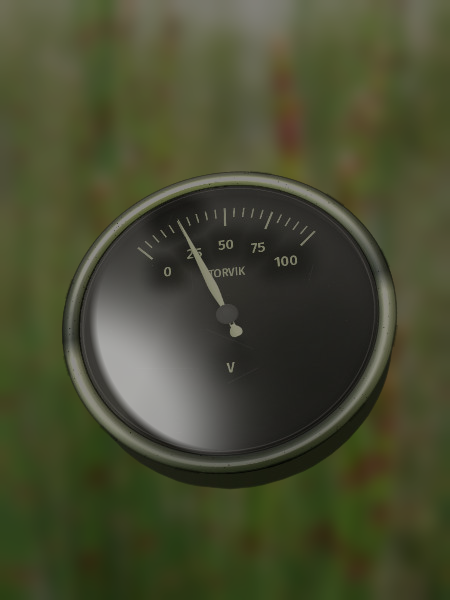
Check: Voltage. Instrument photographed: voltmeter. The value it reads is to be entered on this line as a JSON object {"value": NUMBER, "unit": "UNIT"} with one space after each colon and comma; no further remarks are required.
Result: {"value": 25, "unit": "V"}
